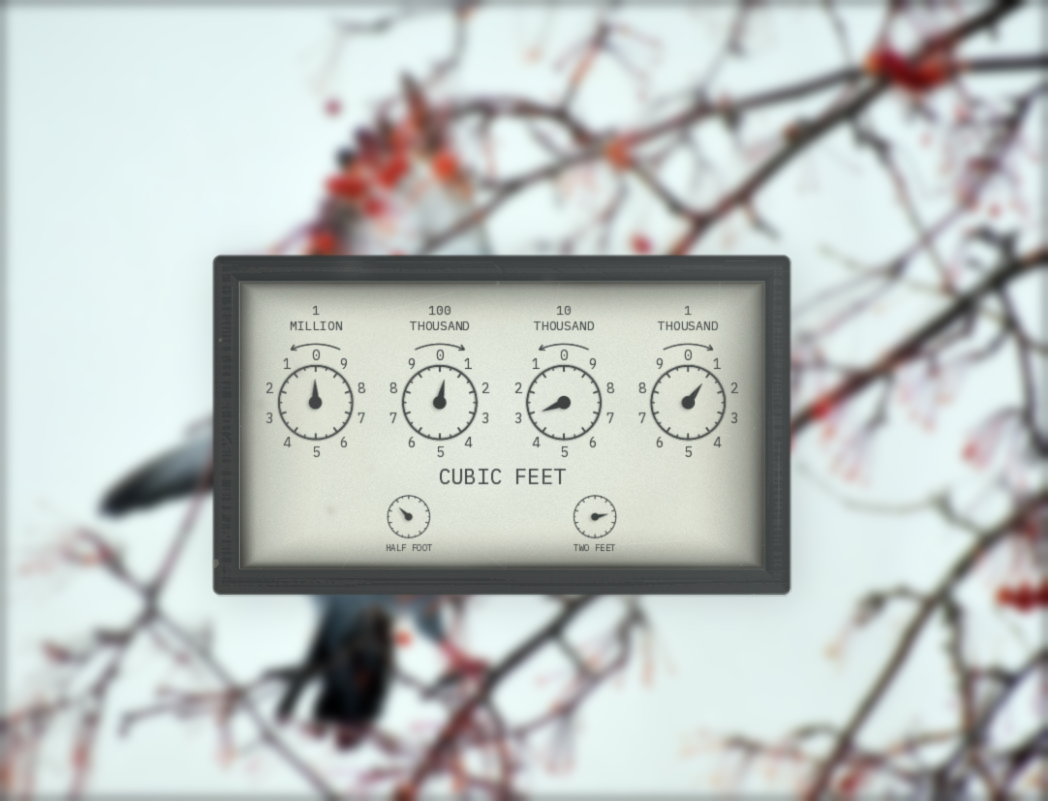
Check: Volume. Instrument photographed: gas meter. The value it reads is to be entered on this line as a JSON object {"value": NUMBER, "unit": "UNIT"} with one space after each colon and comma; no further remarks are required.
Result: {"value": 3100, "unit": "ft³"}
